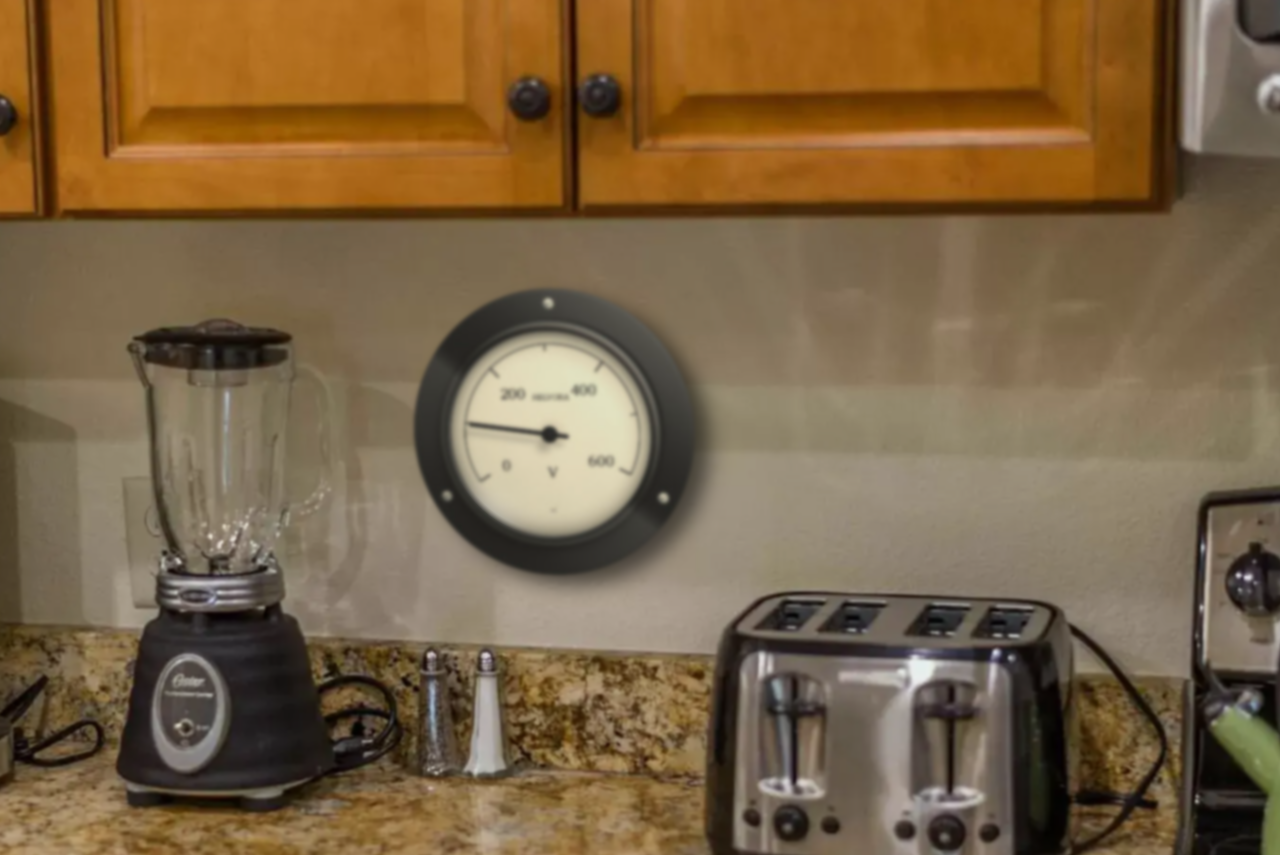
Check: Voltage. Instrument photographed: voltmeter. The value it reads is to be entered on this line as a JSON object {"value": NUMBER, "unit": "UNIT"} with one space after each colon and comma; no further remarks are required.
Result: {"value": 100, "unit": "V"}
